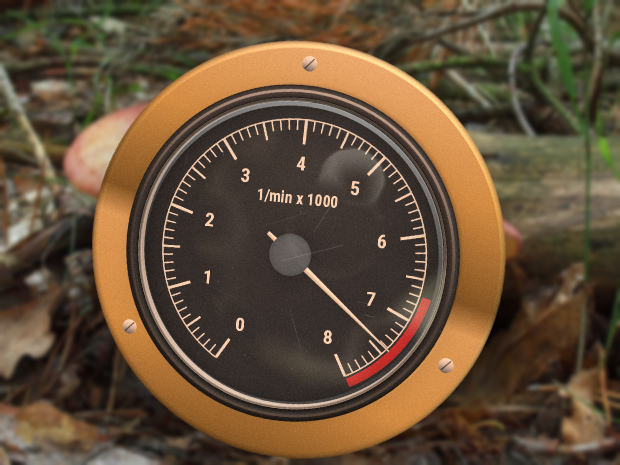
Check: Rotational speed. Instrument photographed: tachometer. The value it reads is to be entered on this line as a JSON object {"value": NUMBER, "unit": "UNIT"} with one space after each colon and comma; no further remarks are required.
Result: {"value": 7400, "unit": "rpm"}
